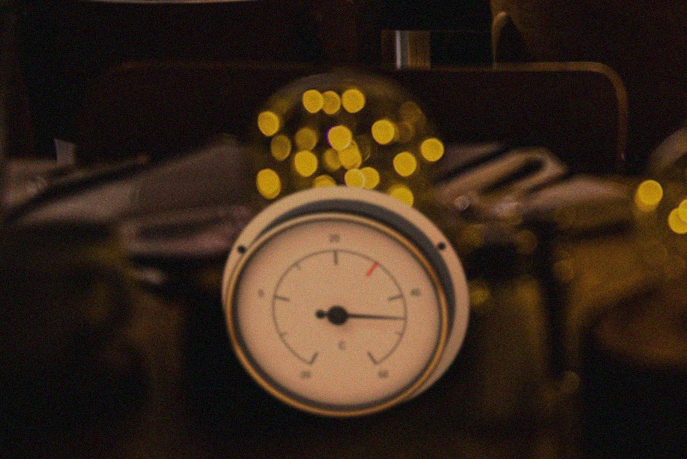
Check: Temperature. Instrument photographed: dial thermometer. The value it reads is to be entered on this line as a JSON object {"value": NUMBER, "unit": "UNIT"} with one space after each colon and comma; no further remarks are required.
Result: {"value": 45, "unit": "°C"}
